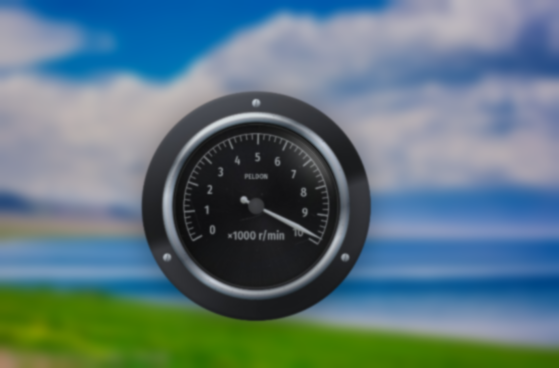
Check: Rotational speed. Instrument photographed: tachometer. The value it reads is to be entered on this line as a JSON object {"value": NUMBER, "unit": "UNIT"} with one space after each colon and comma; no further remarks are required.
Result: {"value": 9800, "unit": "rpm"}
